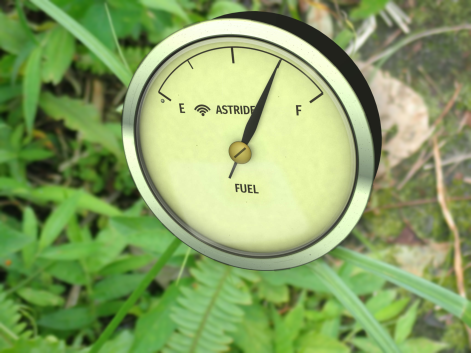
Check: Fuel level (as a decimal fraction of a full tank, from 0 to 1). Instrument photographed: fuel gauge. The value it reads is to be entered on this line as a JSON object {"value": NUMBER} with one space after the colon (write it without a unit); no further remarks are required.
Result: {"value": 0.75}
